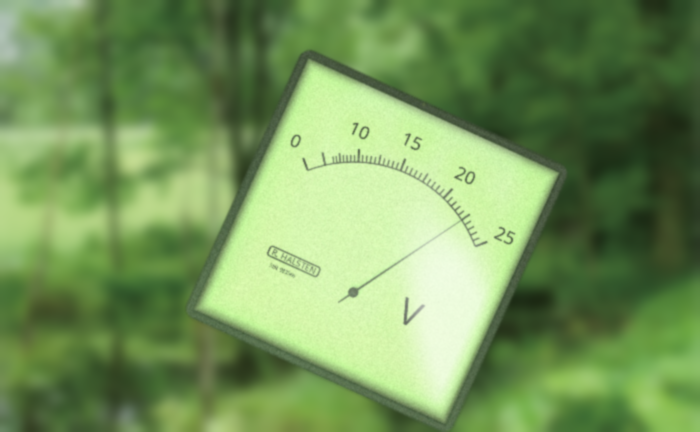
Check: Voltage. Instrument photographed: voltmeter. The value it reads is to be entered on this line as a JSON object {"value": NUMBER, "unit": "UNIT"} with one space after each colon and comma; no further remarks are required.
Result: {"value": 22.5, "unit": "V"}
